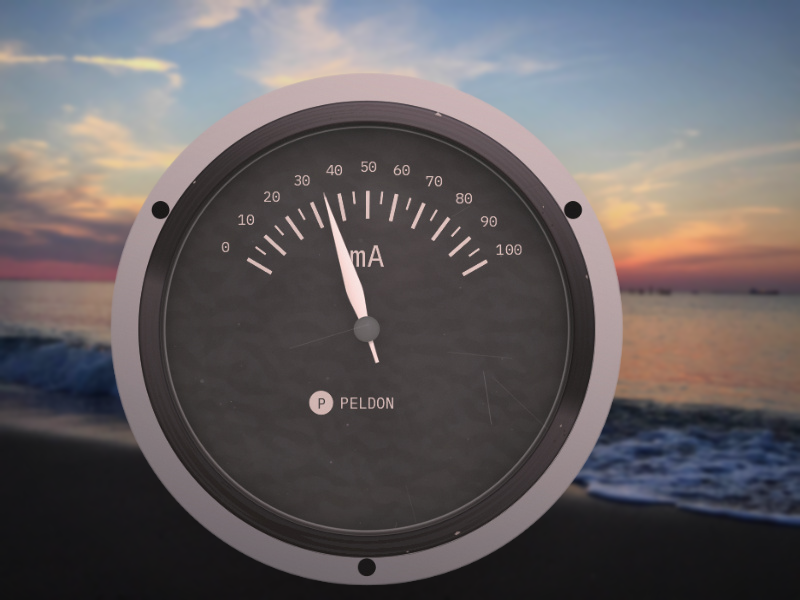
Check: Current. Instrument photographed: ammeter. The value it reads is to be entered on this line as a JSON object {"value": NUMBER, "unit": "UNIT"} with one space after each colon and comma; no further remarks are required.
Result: {"value": 35, "unit": "mA"}
